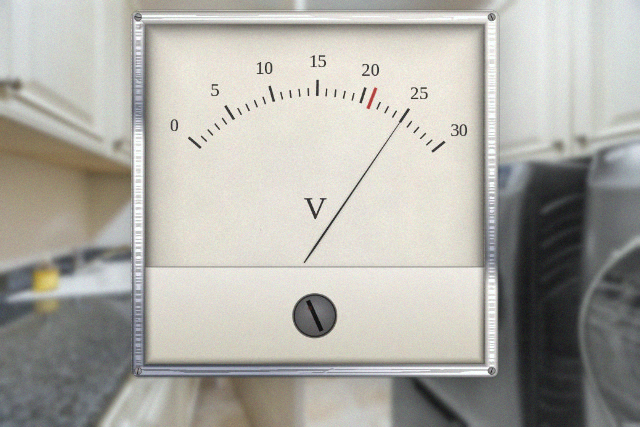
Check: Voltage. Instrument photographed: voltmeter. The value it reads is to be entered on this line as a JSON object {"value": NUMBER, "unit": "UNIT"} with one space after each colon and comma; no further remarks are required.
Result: {"value": 25, "unit": "V"}
